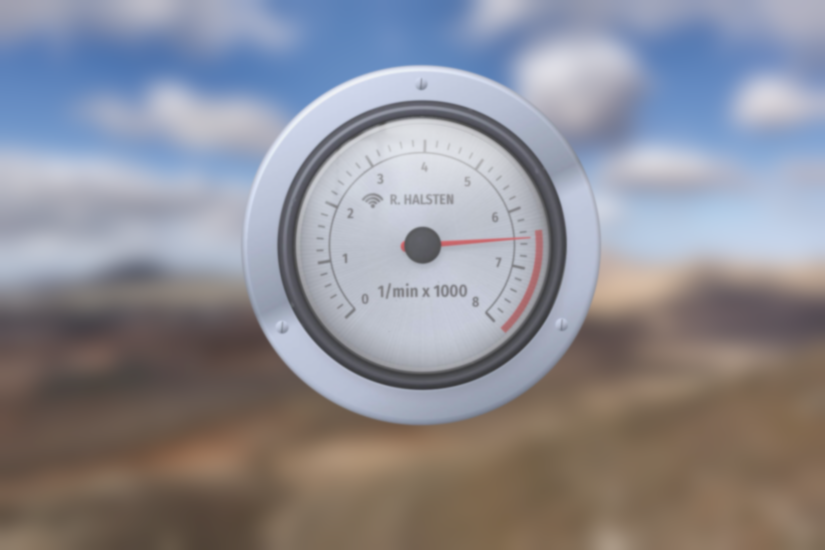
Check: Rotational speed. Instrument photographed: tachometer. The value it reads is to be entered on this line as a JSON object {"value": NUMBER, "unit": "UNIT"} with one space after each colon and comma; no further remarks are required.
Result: {"value": 6500, "unit": "rpm"}
